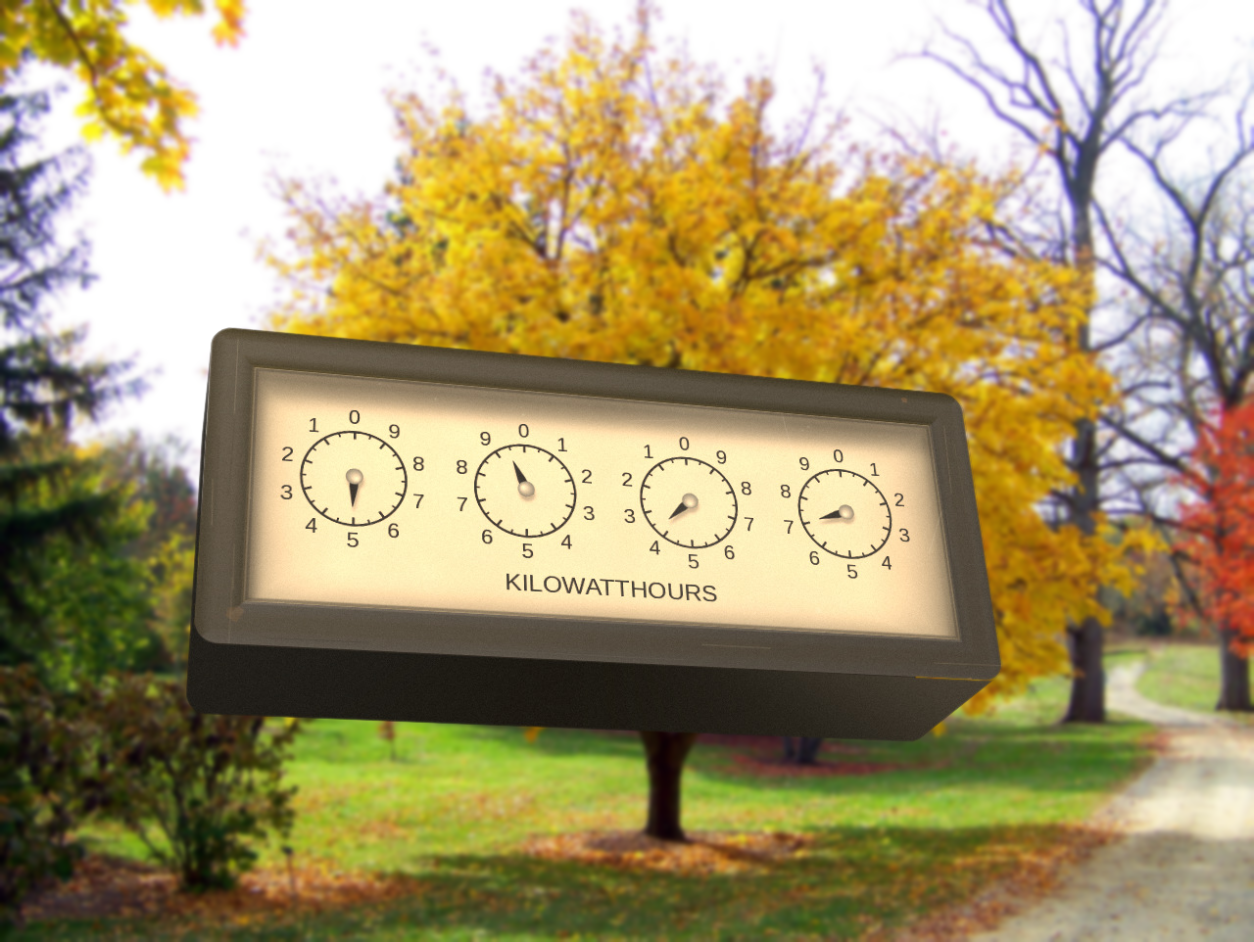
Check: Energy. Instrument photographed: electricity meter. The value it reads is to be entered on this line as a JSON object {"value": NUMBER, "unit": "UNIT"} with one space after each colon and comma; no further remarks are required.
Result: {"value": 4937, "unit": "kWh"}
